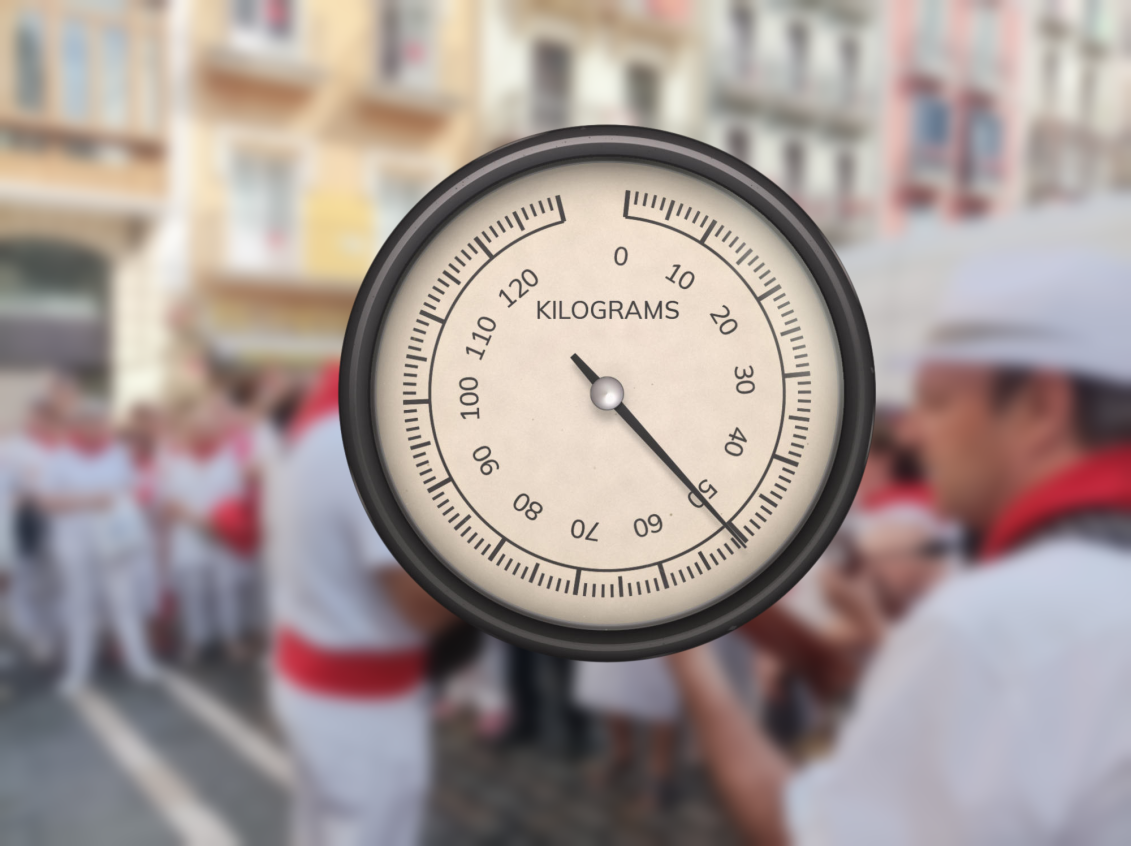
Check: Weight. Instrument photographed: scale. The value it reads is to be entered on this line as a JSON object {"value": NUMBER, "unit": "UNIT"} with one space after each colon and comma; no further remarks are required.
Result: {"value": 50.5, "unit": "kg"}
